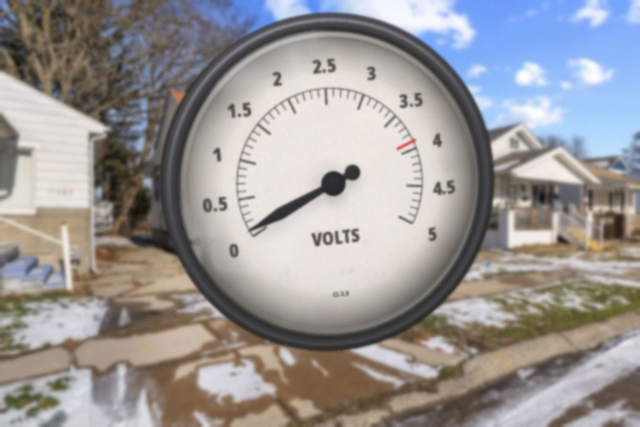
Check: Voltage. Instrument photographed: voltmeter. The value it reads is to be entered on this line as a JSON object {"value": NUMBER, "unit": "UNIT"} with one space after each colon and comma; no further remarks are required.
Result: {"value": 0.1, "unit": "V"}
